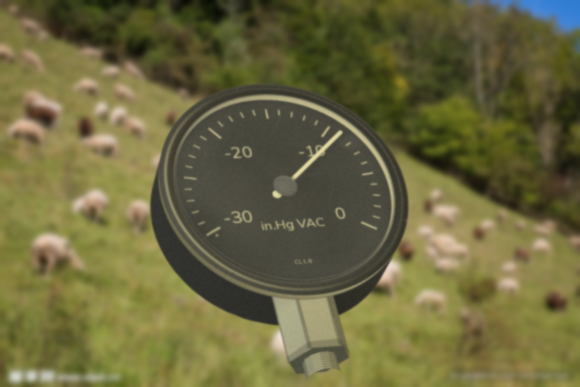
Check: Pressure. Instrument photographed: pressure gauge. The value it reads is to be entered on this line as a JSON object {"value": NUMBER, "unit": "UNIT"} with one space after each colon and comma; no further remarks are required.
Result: {"value": -9, "unit": "inHg"}
